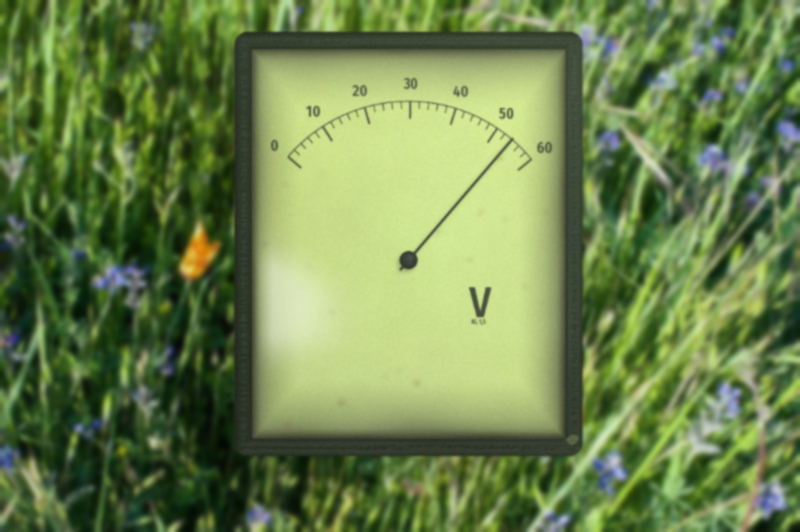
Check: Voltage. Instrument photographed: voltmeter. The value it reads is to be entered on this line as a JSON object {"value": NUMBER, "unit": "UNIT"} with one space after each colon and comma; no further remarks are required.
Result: {"value": 54, "unit": "V"}
